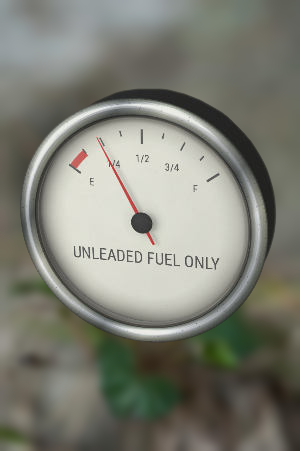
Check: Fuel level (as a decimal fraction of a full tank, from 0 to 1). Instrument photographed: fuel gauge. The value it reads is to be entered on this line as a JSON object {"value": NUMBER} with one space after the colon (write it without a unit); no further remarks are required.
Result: {"value": 0.25}
